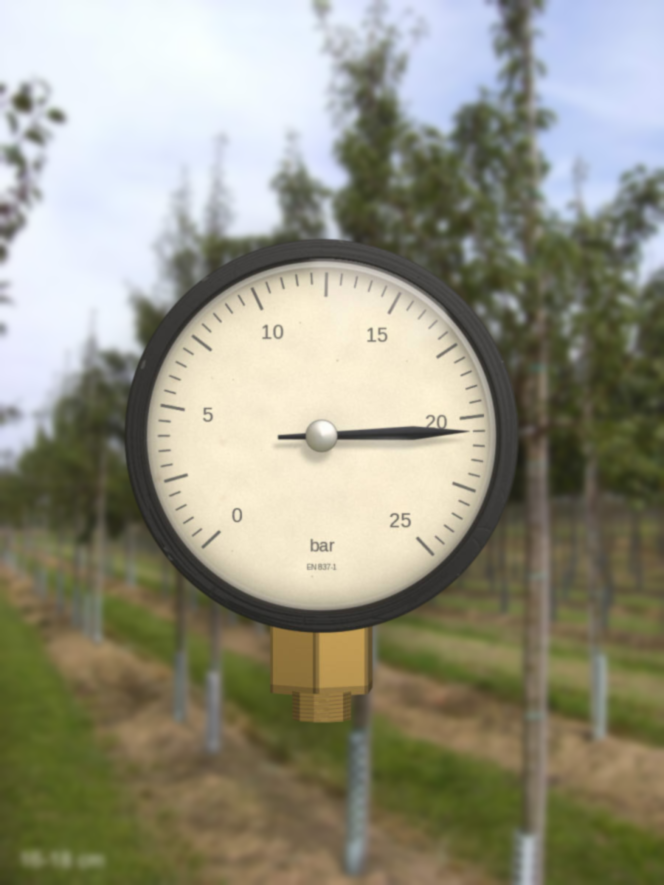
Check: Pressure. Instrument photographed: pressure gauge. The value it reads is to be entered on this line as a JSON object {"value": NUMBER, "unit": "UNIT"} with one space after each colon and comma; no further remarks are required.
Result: {"value": 20.5, "unit": "bar"}
